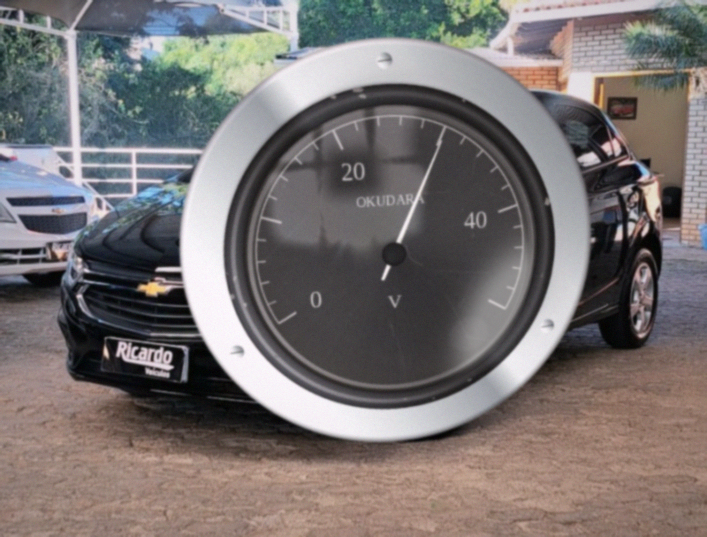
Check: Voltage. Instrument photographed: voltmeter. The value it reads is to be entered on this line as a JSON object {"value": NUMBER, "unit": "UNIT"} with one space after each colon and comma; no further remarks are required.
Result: {"value": 30, "unit": "V"}
